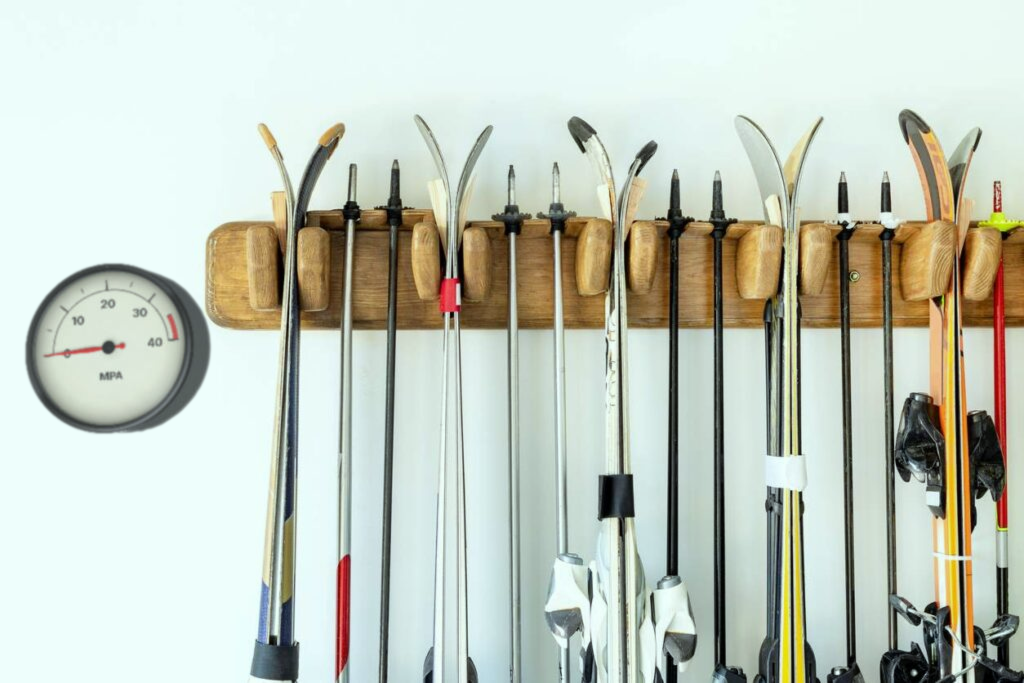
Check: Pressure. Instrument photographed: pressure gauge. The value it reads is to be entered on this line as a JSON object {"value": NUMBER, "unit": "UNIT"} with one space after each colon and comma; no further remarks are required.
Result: {"value": 0, "unit": "MPa"}
